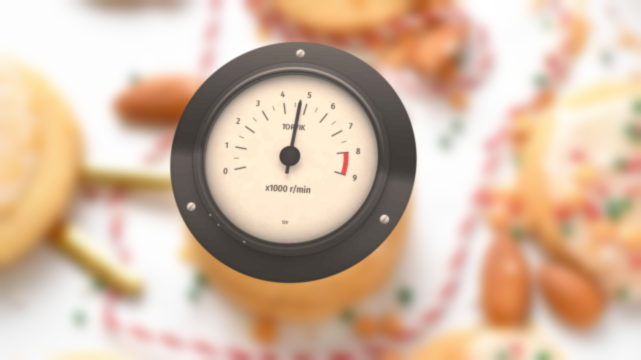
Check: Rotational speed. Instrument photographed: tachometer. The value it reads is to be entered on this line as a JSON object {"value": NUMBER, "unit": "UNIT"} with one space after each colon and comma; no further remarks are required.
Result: {"value": 4750, "unit": "rpm"}
